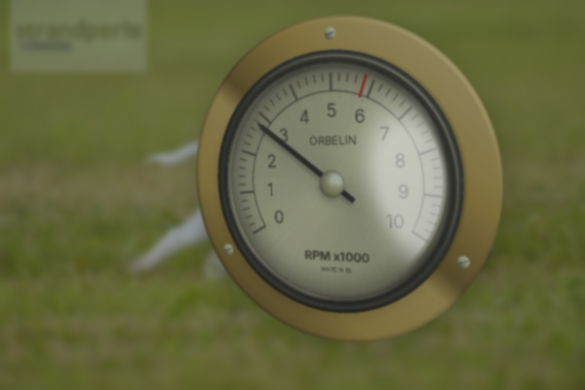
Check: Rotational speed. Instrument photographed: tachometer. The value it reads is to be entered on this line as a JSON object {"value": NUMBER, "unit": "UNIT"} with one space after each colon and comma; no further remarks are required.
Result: {"value": 2800, "unit": "rpm"}
